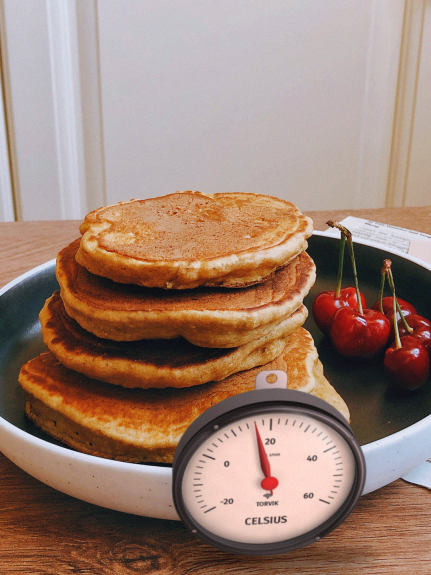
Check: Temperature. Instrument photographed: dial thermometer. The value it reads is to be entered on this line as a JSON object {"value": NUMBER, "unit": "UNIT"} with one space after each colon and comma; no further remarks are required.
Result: {"value": 16, "unit": "°C"}
